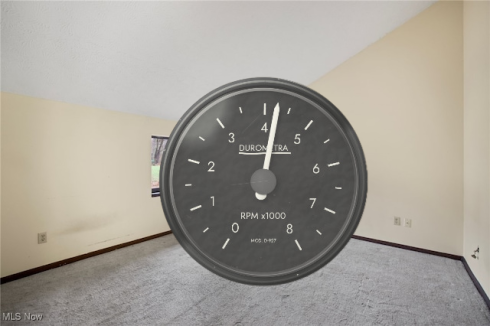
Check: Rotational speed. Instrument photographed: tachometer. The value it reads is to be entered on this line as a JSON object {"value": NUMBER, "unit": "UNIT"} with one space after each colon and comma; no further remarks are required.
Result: {"value": 4250, "unit": "rpm"}
